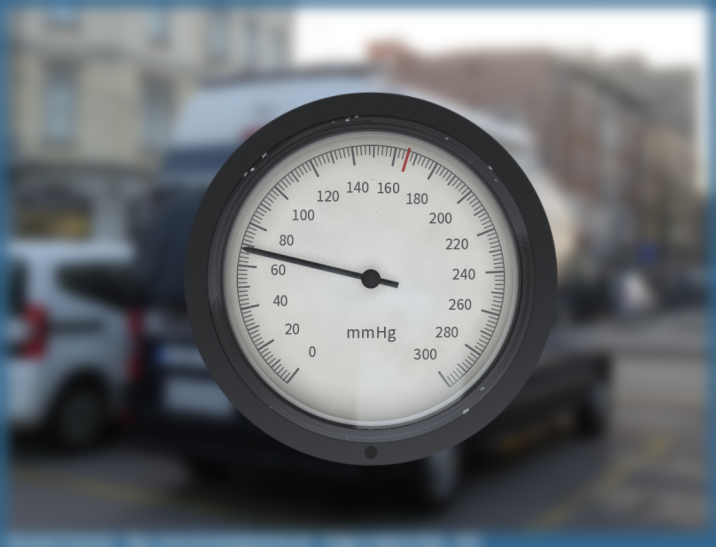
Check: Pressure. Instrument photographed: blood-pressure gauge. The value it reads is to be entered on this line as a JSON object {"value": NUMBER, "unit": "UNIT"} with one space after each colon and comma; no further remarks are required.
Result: {"value": 68, "unit": "mmHg"}
